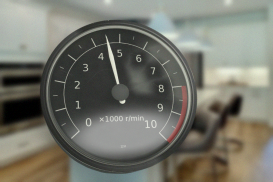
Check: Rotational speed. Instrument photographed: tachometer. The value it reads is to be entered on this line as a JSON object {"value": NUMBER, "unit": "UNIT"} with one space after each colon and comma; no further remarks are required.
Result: {"value": 4500, "unit": "rpm"}
